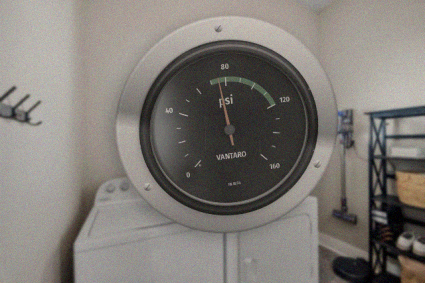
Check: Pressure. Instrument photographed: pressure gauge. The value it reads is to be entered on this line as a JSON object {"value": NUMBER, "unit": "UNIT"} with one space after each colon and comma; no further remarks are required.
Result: {"value": 75, "unit": "psi"}
